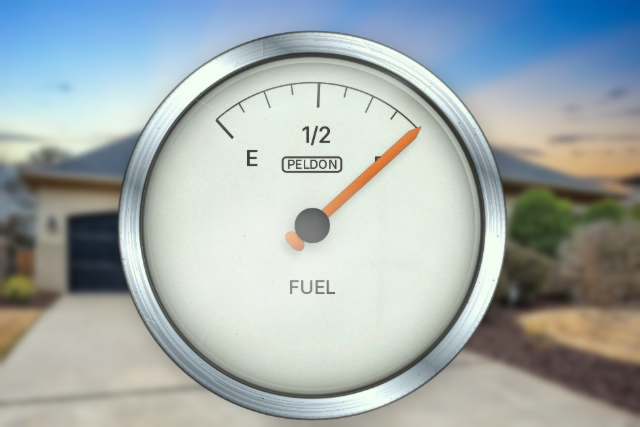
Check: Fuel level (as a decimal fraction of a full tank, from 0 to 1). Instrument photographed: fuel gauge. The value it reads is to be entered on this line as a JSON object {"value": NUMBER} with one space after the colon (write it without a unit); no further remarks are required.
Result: {"value": 1}
